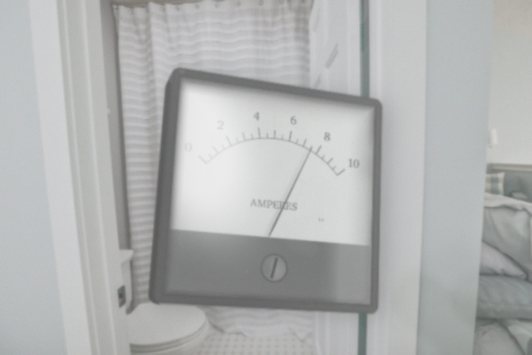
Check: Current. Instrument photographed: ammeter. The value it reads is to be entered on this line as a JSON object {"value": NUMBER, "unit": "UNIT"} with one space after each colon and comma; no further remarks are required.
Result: {"value": 7.5, "unit": "A"}
